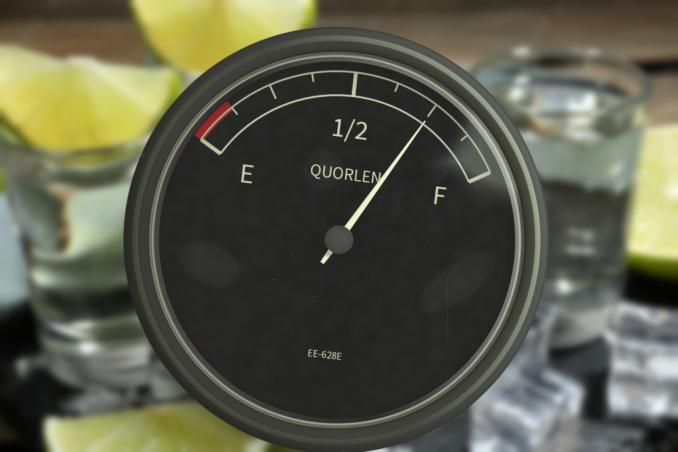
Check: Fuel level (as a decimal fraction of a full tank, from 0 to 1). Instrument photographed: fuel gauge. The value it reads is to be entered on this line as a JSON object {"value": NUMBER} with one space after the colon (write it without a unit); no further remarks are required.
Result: {"value": 0.75}
